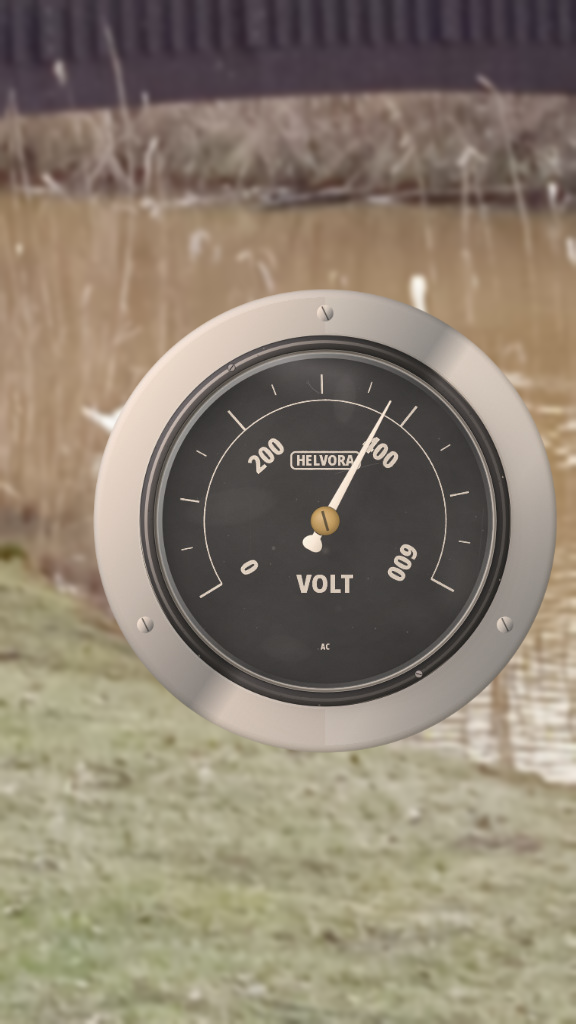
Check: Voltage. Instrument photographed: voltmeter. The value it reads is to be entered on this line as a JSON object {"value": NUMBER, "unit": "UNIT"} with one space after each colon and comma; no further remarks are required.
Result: {"value": 375, "unit": "V"}
